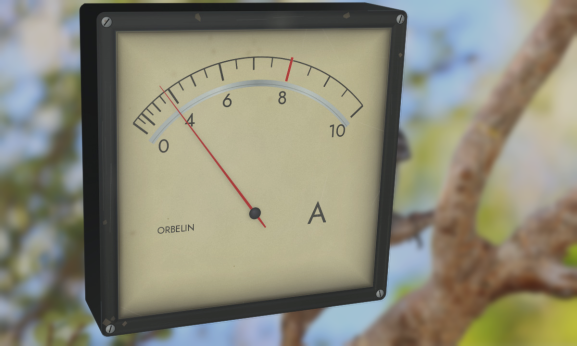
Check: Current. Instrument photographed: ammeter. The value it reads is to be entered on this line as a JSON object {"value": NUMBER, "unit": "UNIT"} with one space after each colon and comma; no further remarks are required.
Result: {"value": 3.75, "unit": "A"}
